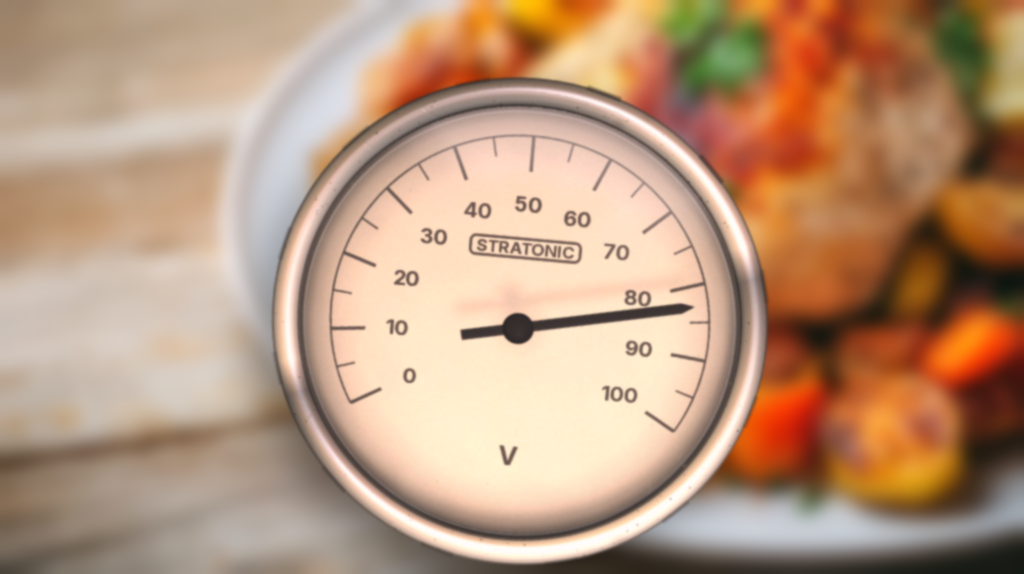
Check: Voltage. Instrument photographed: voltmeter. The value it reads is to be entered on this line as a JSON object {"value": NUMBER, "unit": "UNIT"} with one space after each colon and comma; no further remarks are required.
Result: {"value": 82.5, "unit": "V"}
